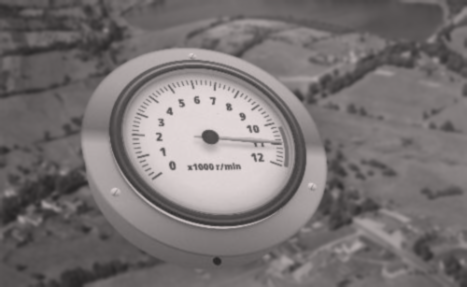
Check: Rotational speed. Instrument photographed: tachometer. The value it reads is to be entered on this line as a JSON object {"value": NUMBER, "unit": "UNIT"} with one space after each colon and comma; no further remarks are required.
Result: {"value": 11000, "unit": "rpm"}
